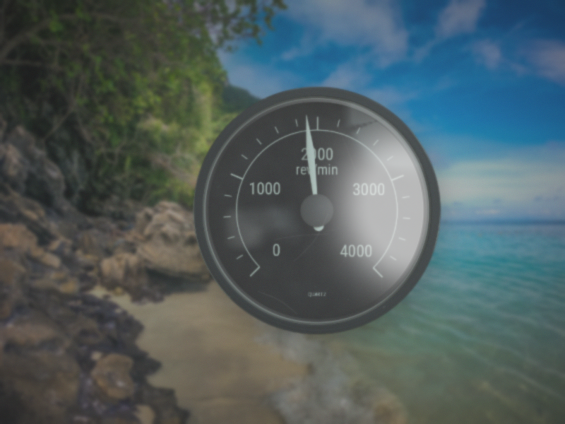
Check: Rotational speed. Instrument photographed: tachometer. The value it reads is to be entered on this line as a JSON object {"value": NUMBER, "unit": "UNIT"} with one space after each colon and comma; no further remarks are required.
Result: {"value": 1900, "unit": "rpm"}
